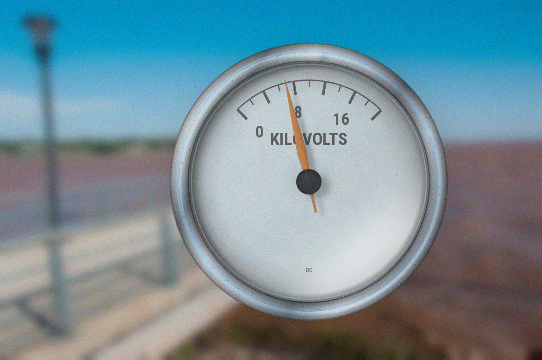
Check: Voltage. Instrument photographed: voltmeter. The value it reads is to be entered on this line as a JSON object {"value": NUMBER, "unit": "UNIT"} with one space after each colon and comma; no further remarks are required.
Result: {"value": 7, "unit": "kV"}
